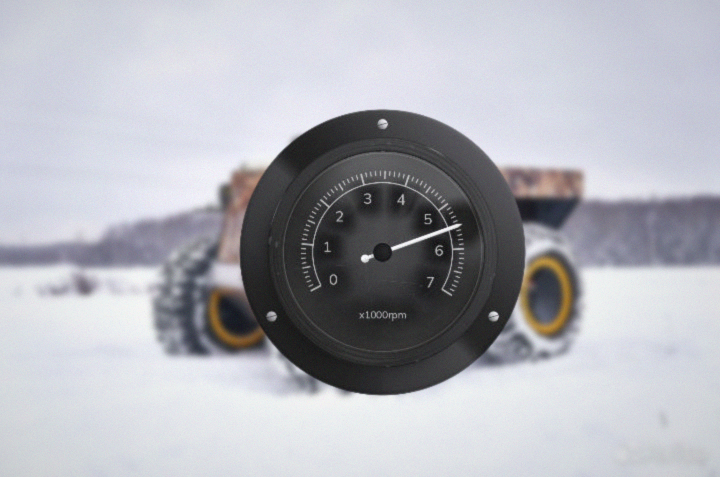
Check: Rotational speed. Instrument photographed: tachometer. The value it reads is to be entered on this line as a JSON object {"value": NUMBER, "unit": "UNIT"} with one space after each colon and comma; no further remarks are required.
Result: {"value": 5500, "unit": "rpm"}
